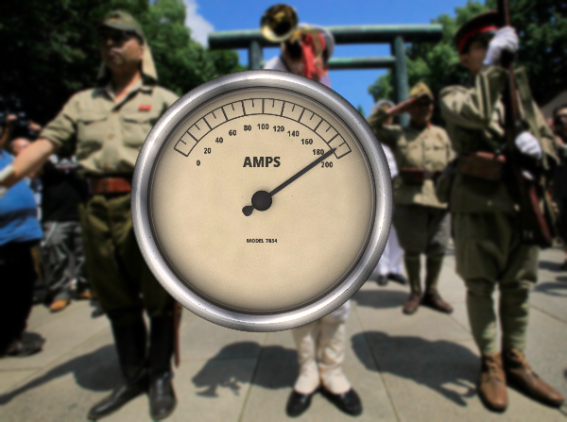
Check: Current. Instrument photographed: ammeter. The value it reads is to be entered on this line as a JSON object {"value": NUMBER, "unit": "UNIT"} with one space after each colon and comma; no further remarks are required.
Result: {"value": 190, "unit": "A"}
